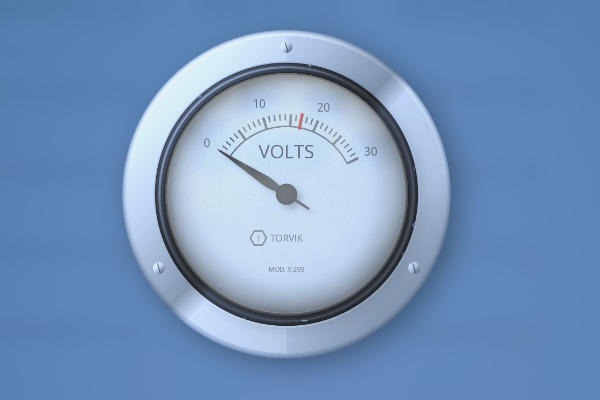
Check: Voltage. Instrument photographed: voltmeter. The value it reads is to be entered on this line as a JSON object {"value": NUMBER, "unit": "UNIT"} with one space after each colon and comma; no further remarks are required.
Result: {"value": 0, "unit": "V"}
